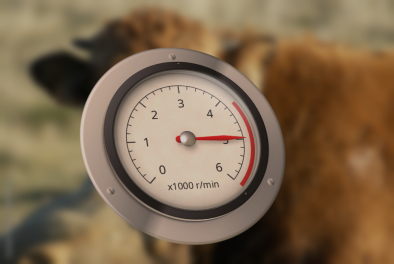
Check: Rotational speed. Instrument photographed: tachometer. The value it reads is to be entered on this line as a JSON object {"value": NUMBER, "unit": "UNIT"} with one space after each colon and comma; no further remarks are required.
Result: {"value": 5000, "unit": "rpm"}
